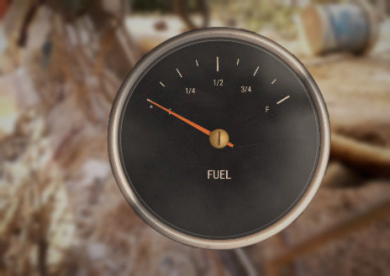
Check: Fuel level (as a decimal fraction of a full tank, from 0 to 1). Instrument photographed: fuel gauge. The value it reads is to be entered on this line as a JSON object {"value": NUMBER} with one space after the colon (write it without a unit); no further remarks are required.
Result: {"value": 0}
